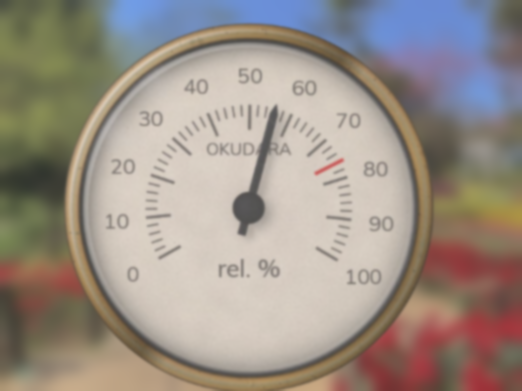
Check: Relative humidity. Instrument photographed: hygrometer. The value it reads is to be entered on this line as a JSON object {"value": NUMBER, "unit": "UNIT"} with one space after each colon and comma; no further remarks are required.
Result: {"value": 56, "unit": "%"}
